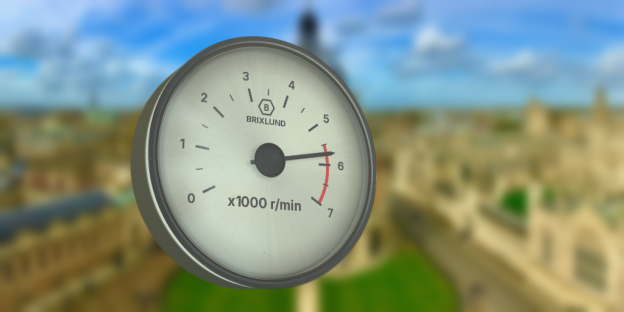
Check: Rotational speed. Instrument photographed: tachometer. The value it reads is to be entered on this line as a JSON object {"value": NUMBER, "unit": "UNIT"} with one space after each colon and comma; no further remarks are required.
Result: {"value": 5750, "unit": "rpm"}
